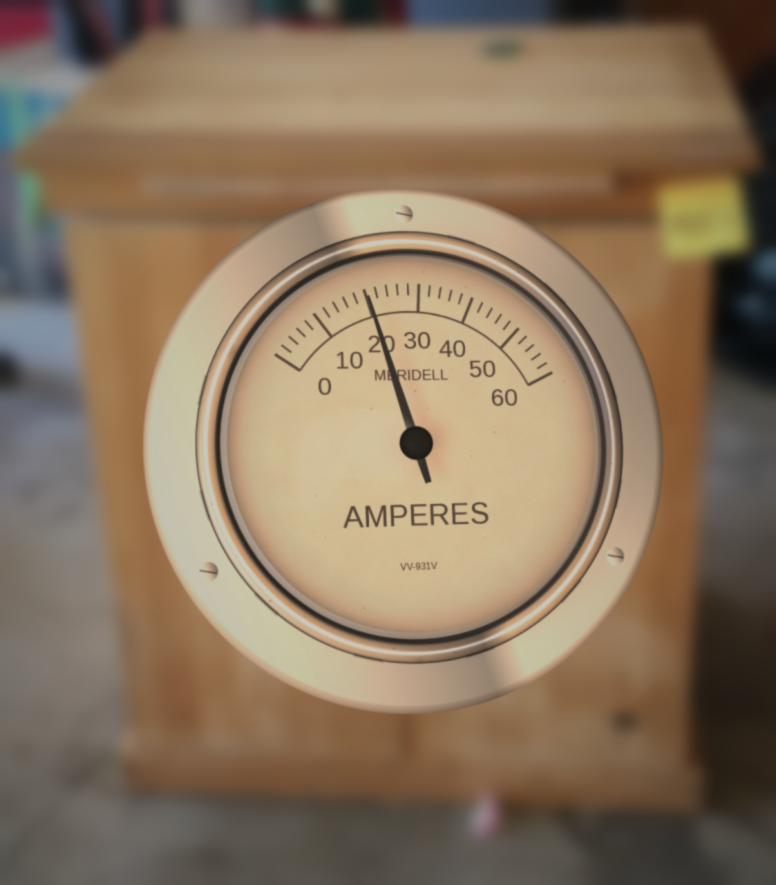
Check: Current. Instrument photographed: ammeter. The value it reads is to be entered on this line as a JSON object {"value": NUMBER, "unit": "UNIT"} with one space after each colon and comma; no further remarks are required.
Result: {"value": 20, "unit": "A"}
